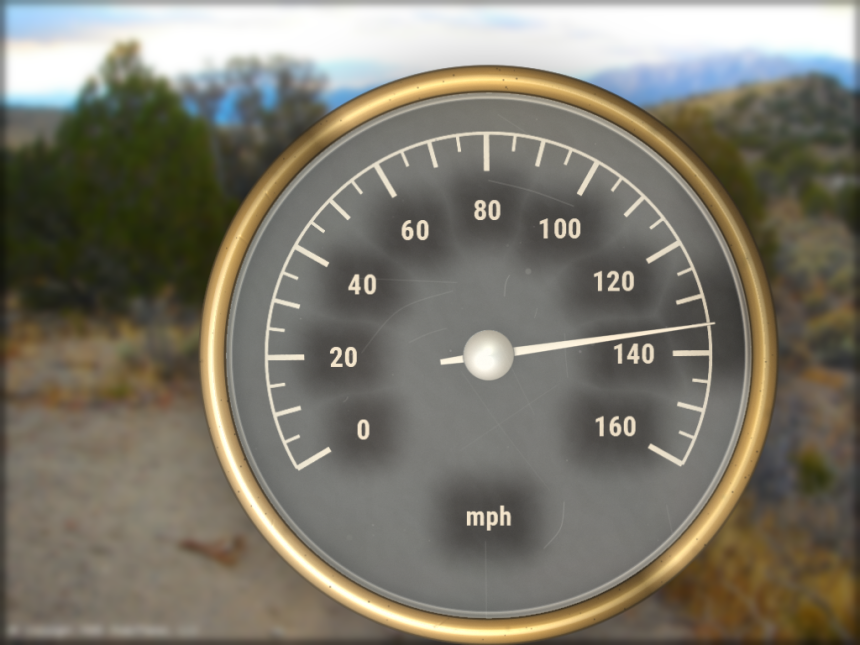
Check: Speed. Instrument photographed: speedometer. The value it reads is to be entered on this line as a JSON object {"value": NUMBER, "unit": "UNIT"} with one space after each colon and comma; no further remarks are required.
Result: {"value": 135, "unit": "mph"}
